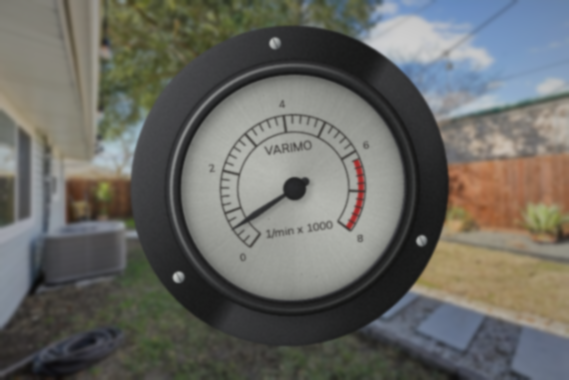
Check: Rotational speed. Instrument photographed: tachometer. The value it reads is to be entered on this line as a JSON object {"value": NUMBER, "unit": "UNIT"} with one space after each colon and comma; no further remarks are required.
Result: {"value": 600, "unit": "rpm"}
